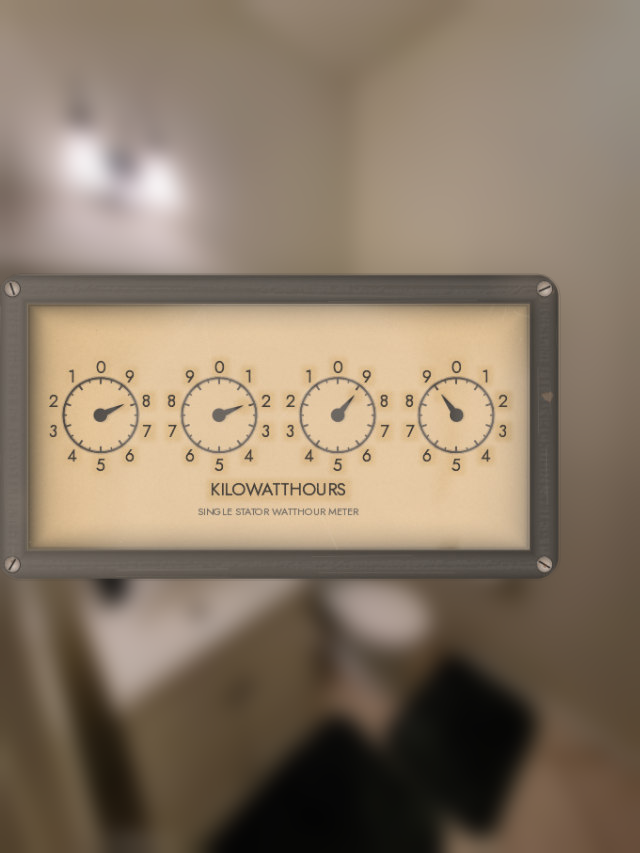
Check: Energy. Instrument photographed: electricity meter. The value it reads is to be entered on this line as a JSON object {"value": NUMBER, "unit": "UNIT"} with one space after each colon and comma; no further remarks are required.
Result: {"value": 8189, "unit": "kWh"}
